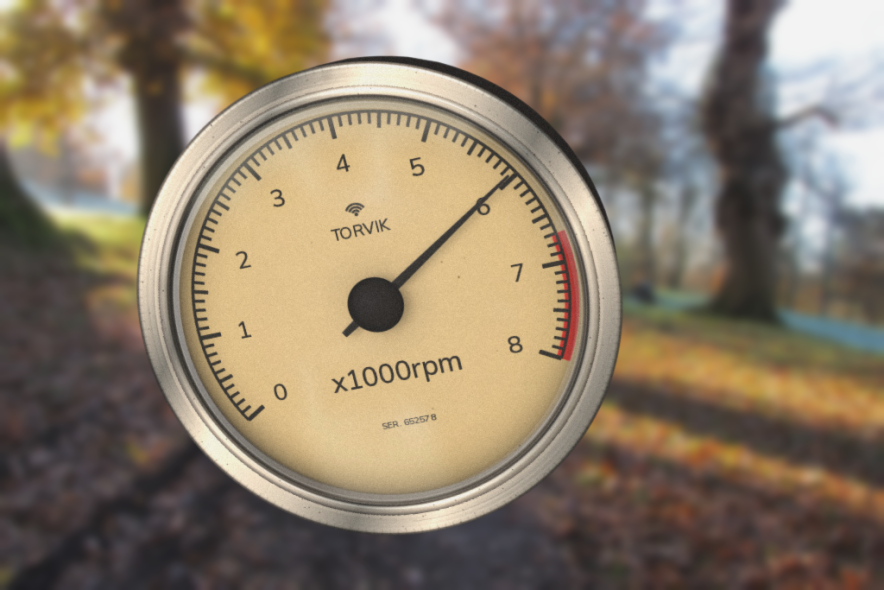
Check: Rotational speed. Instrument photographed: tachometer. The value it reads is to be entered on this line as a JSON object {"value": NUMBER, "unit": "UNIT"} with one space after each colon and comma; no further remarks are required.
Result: {"value": 5950, "unit": "rpm"}
